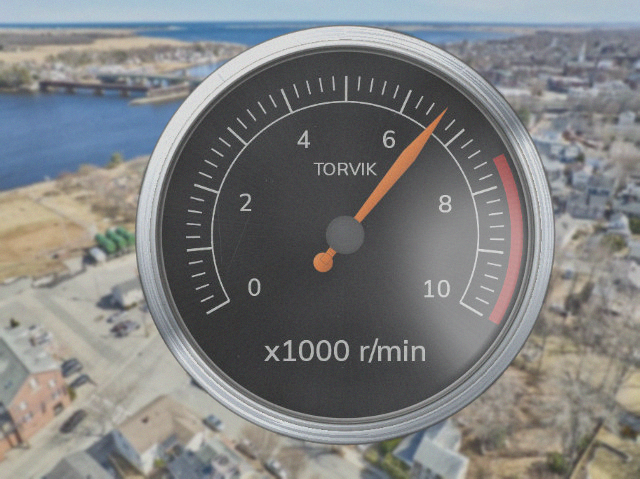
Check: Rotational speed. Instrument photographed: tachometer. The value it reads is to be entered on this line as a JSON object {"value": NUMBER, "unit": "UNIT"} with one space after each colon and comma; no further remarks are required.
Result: {"value": 6600, "unit": "rpm"}
